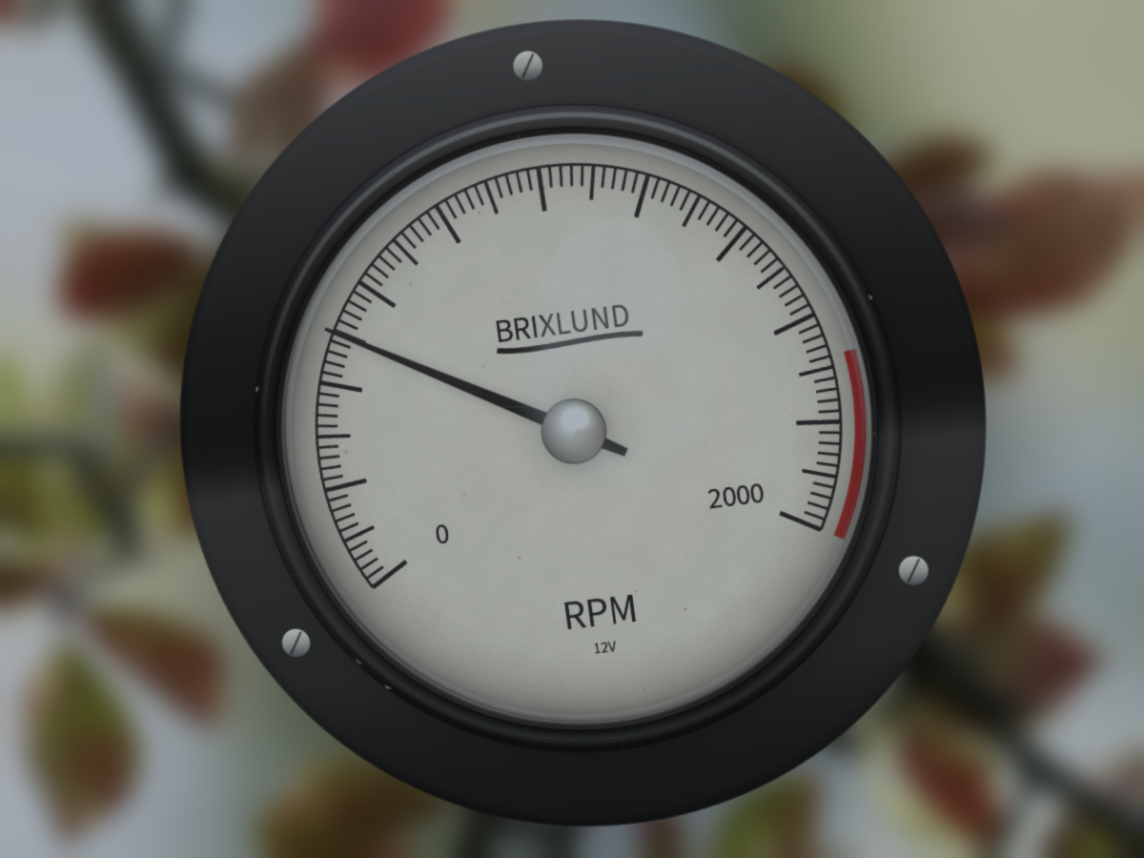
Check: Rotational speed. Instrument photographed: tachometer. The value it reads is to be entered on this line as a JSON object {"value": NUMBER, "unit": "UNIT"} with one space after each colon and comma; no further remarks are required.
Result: {"value": 500, "unit": "rpm"}
